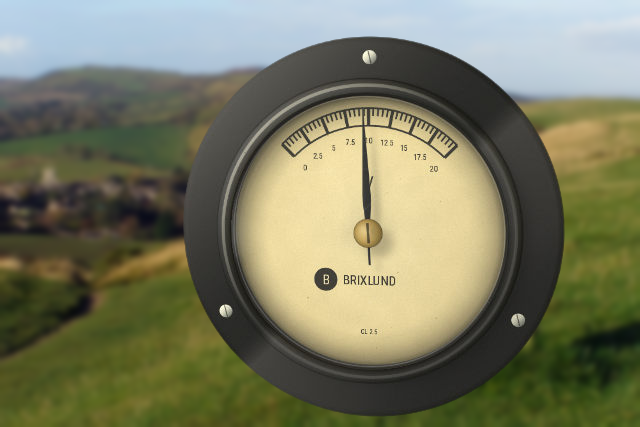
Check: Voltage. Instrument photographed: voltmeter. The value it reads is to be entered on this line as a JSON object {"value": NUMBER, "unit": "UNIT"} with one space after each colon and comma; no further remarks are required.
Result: {"value": 9.5, "unit": "V"}
